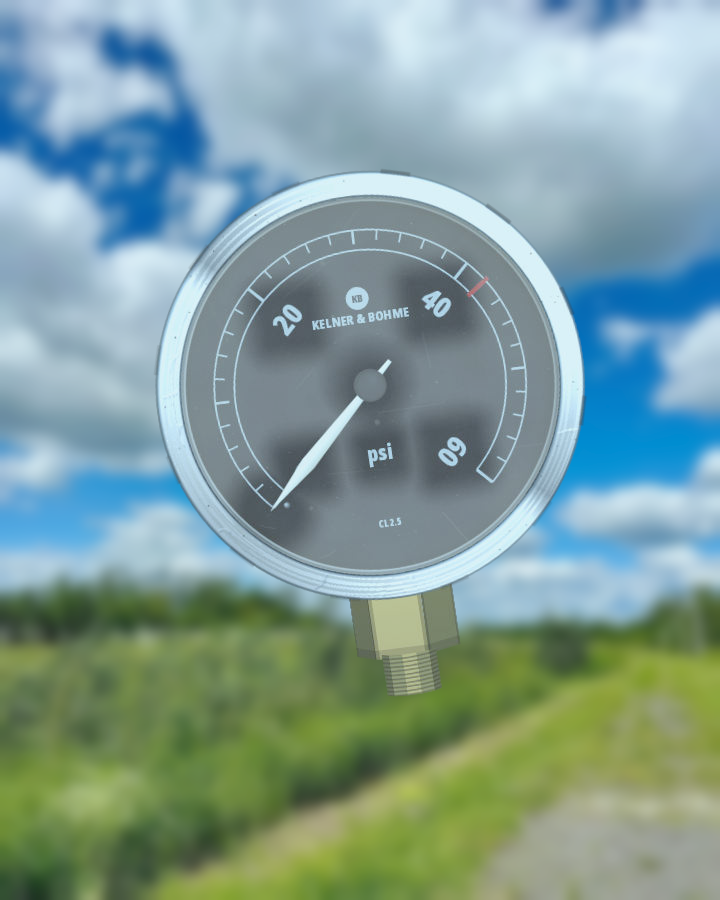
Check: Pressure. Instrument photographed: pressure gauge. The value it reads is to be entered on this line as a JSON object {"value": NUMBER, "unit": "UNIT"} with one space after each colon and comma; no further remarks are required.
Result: {"value": 0, "unit": "psi"}
